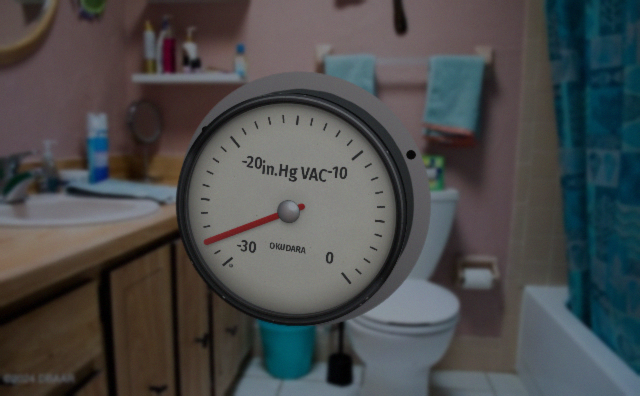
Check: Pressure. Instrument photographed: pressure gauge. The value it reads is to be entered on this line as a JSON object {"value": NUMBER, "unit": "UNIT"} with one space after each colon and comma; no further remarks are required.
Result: {"value": -28, "unit": "inHg"}
